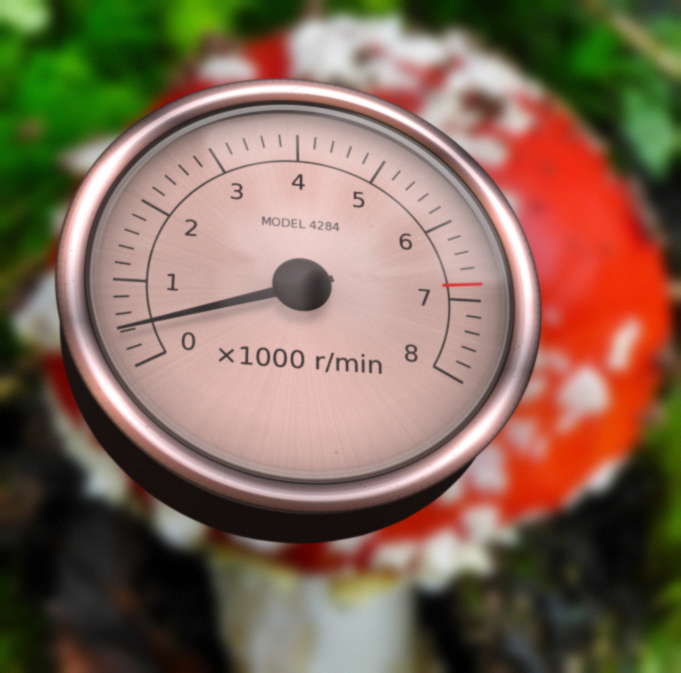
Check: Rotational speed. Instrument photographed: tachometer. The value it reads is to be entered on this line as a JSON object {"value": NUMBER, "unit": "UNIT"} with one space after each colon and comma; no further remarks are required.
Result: {"value": 400, "unit": "rpm"}
